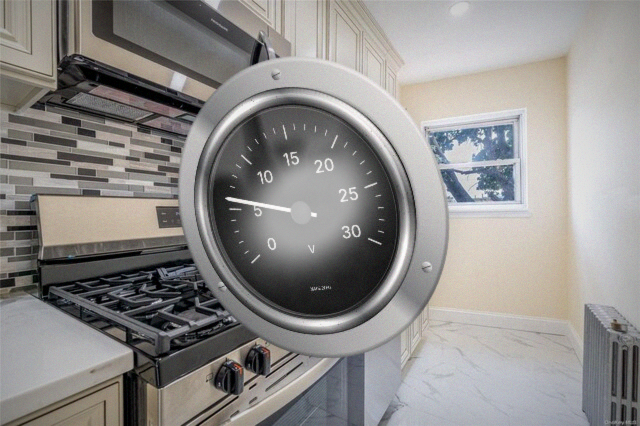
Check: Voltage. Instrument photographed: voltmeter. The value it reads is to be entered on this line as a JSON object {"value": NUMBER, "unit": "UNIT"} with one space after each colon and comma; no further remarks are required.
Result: {"value": 6, "unit": "V"}
